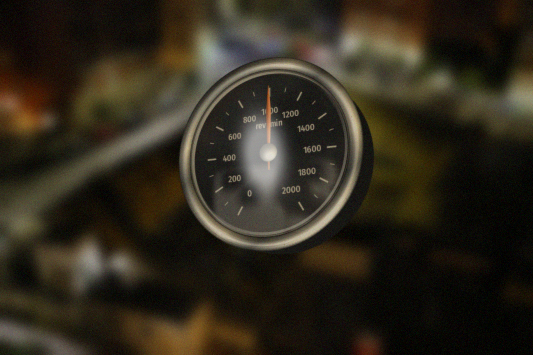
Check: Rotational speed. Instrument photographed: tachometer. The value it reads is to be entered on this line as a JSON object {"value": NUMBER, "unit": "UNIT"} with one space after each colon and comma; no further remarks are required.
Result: {"value": 1000, "unit": "rpm"}
